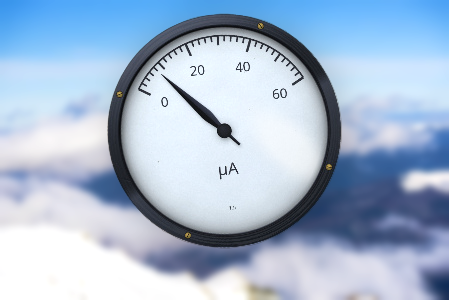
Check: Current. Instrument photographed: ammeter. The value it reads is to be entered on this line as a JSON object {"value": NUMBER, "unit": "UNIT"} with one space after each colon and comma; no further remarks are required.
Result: {"value": 8, "unit": "µA"}
